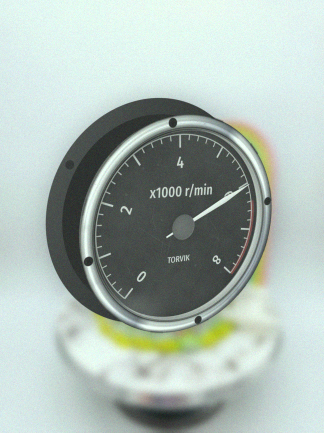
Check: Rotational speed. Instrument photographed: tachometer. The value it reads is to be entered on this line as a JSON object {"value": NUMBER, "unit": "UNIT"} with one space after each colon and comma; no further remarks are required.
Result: {"value": 6000, "unit": "rpm"}
